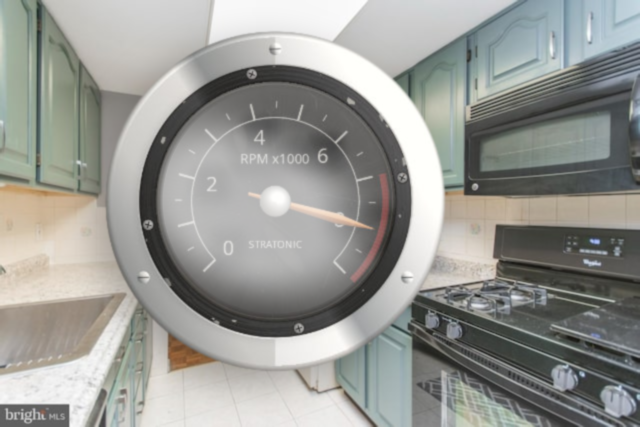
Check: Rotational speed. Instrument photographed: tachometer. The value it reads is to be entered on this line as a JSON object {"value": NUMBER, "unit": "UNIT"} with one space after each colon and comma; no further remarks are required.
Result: {"value": 8000, "unit": "rpm"}
